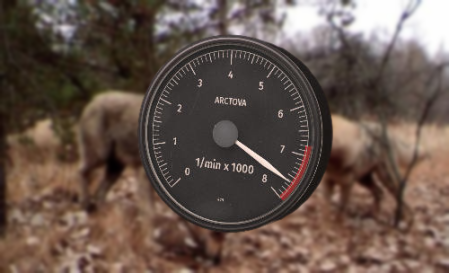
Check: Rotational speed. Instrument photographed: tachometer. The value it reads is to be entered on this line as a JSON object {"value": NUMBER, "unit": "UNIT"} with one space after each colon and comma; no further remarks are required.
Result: {"value": 7600, "unit": "rpm"}
